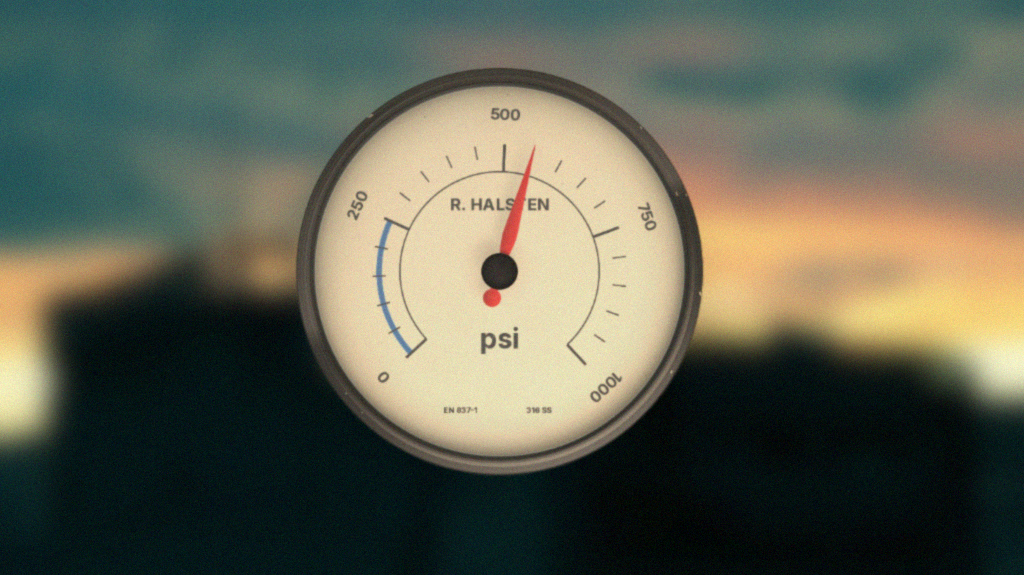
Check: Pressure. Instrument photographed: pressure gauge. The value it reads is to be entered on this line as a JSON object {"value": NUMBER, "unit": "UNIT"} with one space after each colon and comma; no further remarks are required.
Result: {"value": 550, "unit": "psi"}
